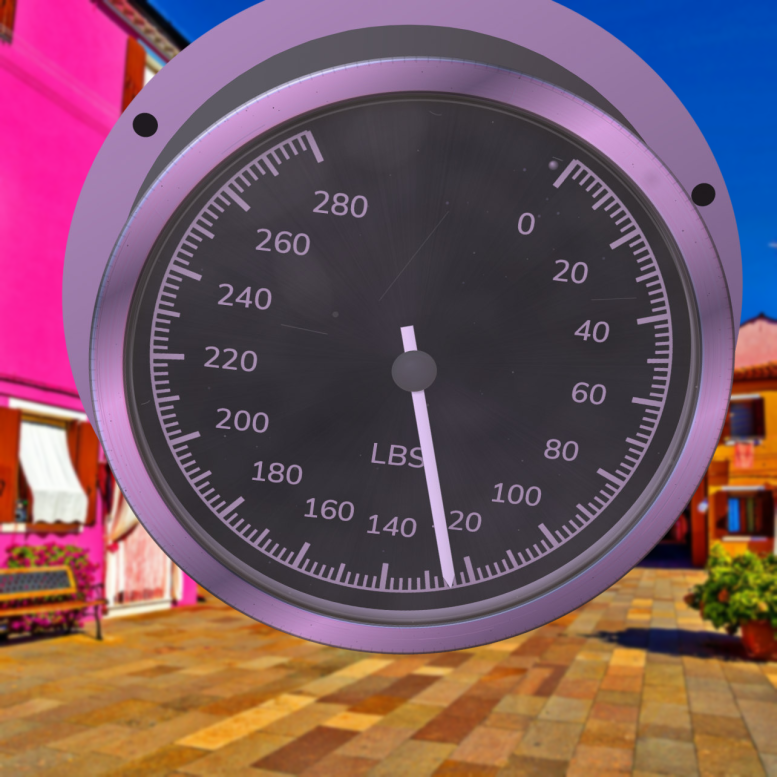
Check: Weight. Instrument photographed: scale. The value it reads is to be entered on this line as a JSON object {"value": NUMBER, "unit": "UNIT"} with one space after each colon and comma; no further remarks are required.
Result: {"value": 125, "unit": "lb"}
